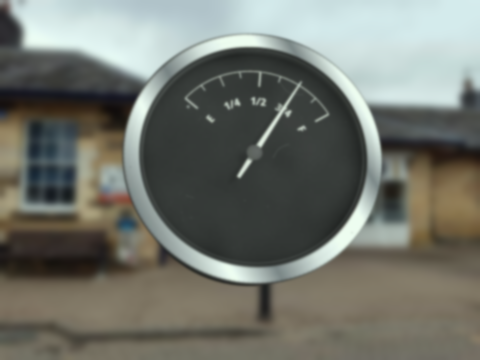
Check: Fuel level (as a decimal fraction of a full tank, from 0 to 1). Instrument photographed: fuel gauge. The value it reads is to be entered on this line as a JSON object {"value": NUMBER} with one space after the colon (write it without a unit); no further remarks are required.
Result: {"value": 0.75}
